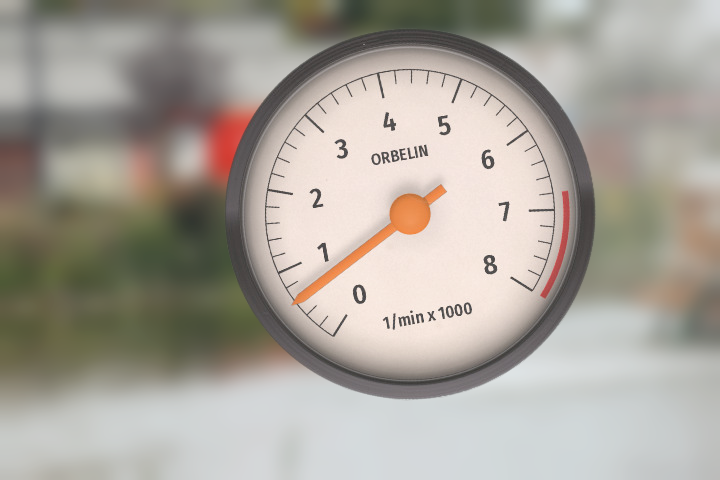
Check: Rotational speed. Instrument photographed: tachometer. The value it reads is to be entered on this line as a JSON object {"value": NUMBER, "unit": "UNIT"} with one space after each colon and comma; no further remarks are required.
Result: {"value": 600, "unit": "rpm"}
